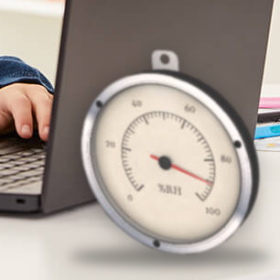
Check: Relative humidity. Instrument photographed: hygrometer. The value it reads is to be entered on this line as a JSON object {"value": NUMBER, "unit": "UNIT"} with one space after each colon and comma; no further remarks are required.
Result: {"value": 90, "unit": "%"}
